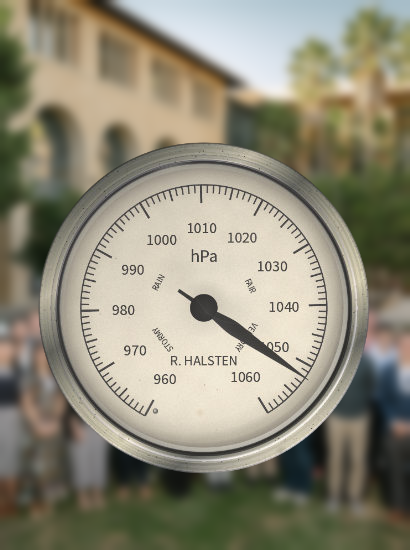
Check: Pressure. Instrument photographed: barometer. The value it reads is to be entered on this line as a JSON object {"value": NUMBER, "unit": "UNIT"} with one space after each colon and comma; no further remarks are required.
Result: {"value": 1052, "unit": "hPa"}
